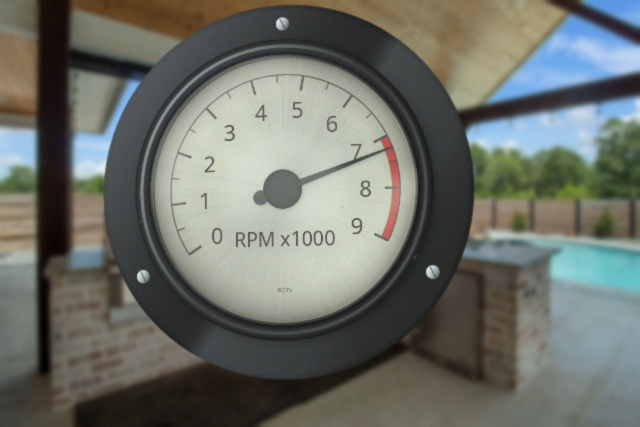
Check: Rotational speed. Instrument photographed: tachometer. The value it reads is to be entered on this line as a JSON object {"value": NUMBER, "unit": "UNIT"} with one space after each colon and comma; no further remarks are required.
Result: {"value": 7250, "unit": "rpm"}
